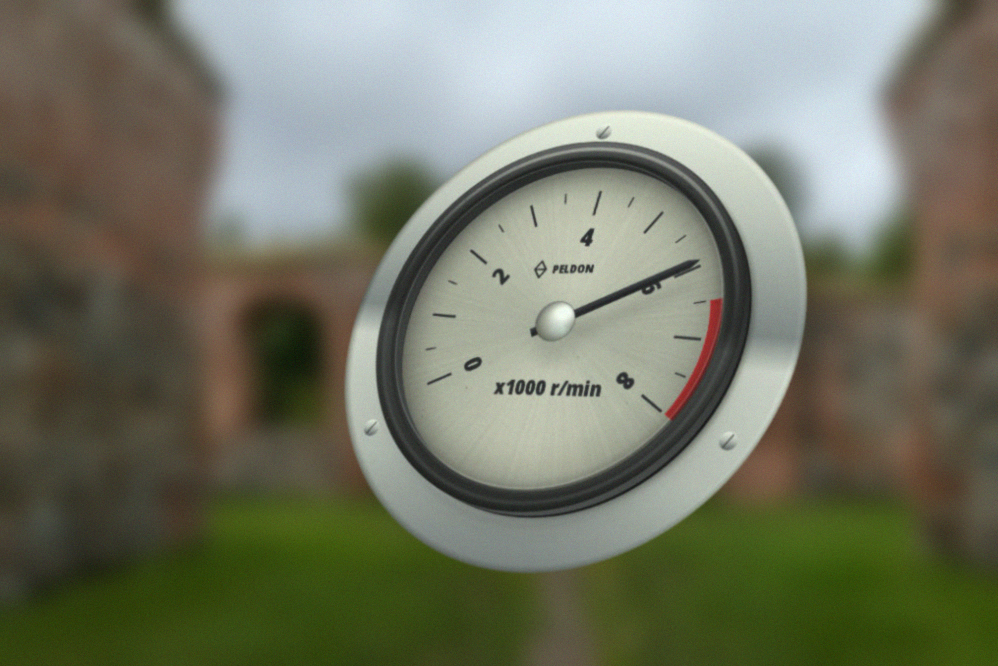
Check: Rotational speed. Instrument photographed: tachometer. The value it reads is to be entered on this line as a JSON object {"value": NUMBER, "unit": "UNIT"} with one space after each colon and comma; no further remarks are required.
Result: {"value": 6000, "unit": "rpm"}
